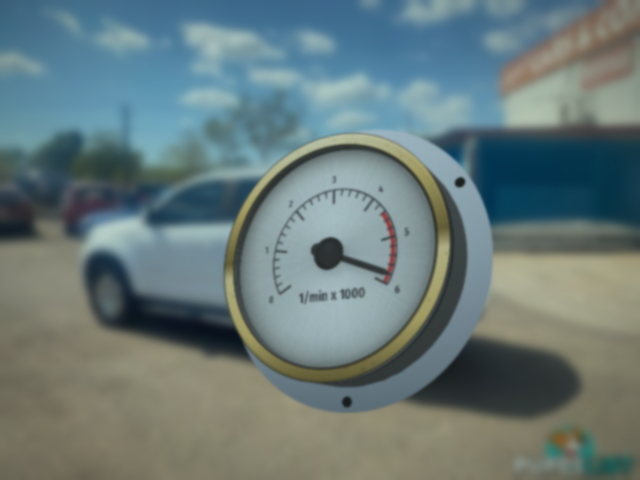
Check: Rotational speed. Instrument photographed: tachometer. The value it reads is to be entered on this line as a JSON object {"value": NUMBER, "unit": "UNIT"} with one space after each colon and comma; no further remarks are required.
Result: {"value": 5800, "unit": "rpm"}
